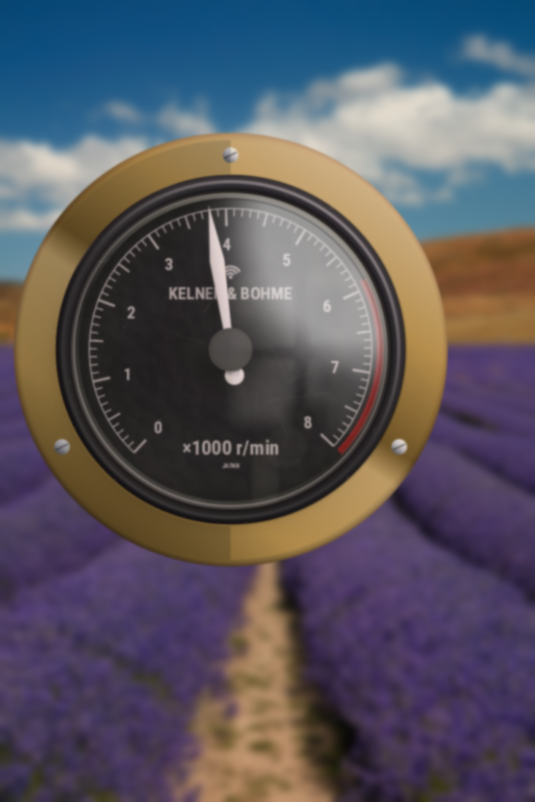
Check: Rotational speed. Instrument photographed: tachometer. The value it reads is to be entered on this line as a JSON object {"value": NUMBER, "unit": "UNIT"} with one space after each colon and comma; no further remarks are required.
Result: {"value": 3800, "unit": "rpm"}
